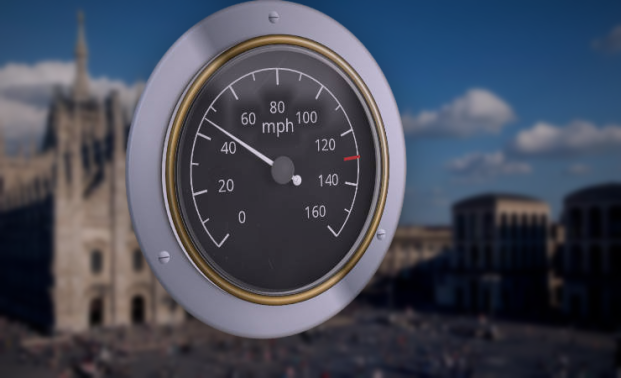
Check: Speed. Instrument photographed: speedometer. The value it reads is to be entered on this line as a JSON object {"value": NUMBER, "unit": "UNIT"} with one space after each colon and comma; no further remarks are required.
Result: {"value": 45, "unit": "mph"}
